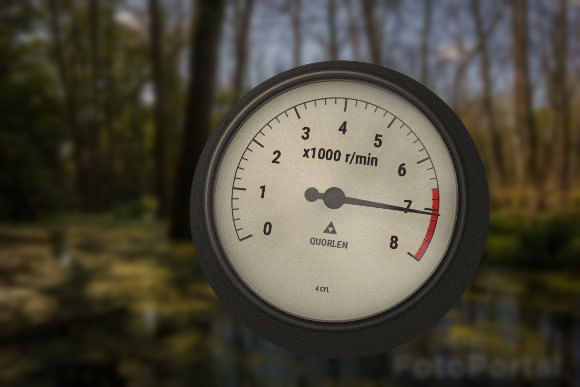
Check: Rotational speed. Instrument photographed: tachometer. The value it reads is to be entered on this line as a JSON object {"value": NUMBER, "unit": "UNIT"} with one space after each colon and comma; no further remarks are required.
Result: {"value": 7100, "unit": "rpm"}
